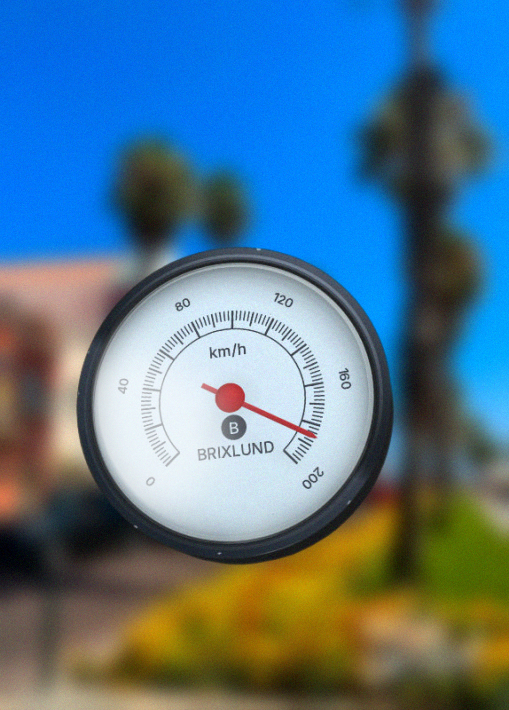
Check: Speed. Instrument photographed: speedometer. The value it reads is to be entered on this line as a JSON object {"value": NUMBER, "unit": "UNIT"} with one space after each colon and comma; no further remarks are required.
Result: {"value": 186, "unit": "km/h"}
